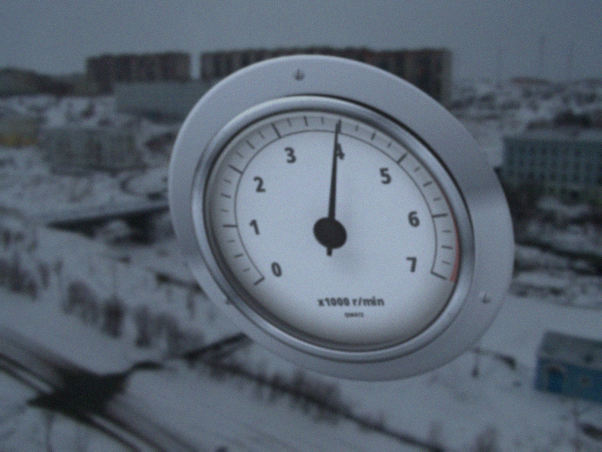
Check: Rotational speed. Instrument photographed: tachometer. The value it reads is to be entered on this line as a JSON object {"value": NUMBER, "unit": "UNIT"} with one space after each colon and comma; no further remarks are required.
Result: {"value": 4000, "unit": "rpm"}
